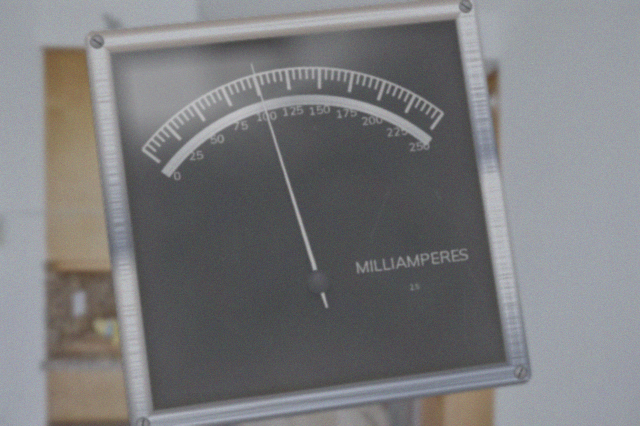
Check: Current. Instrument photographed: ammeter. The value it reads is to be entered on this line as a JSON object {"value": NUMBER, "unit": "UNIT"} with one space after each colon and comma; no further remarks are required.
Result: {"value": 100, "unit": "mA"}
